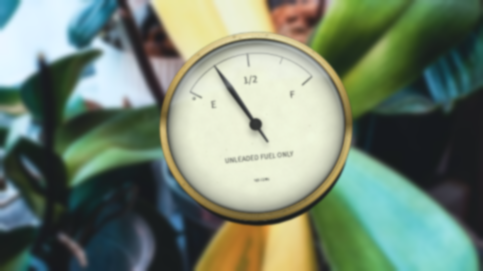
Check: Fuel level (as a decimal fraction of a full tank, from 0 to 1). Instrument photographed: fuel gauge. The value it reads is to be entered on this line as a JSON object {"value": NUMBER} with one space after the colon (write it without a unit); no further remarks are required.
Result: {"value": 0.25}
